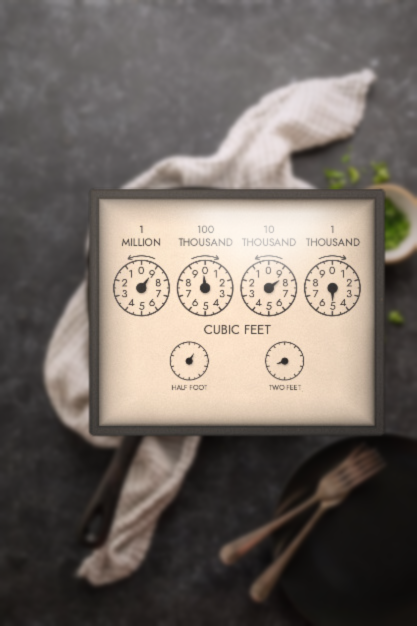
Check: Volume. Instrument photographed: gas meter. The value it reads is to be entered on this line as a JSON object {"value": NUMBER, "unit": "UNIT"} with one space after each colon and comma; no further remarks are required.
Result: {"value": 898500, "unit": "ft³"}
